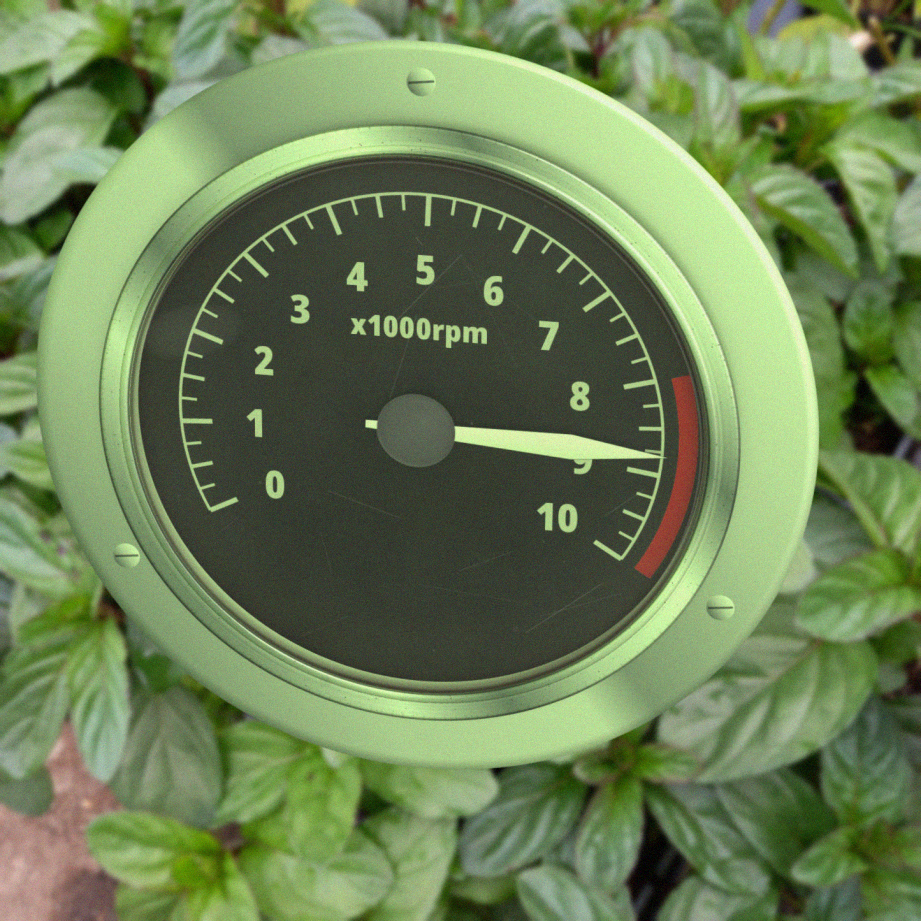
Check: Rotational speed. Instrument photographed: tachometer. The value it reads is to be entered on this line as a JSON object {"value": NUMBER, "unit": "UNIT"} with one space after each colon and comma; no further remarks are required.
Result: {"value": 8750, "unit": "rpm"}
